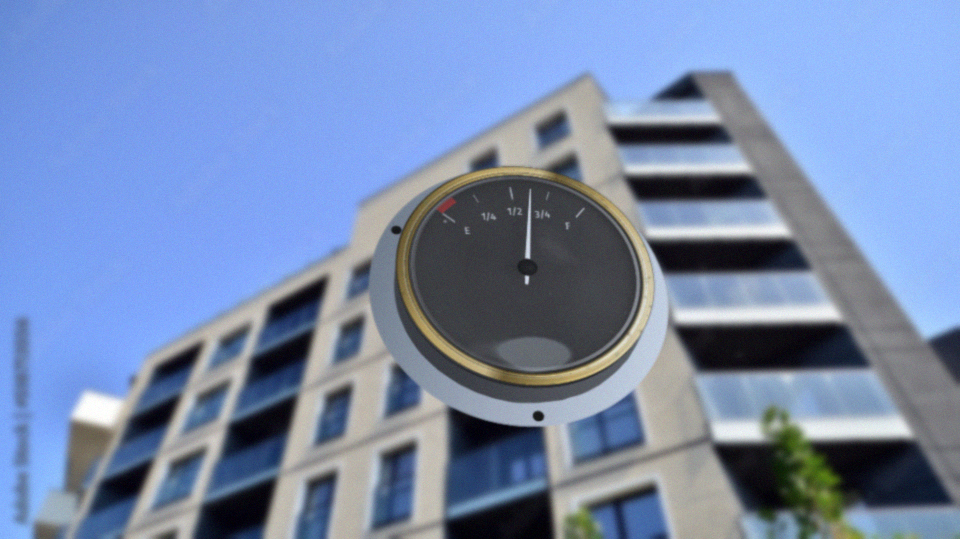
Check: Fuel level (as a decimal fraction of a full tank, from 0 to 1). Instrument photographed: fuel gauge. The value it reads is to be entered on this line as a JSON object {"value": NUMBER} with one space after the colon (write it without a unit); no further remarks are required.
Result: {"value": 0.625}
